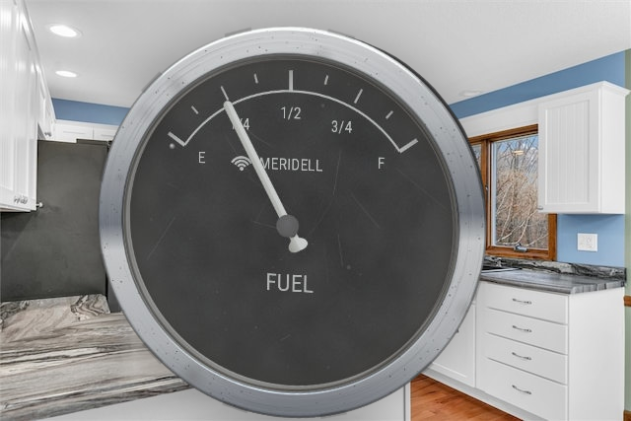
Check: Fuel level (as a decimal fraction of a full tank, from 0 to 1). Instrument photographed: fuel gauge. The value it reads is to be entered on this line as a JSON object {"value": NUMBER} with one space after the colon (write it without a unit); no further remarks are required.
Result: {"value": 0.25}
